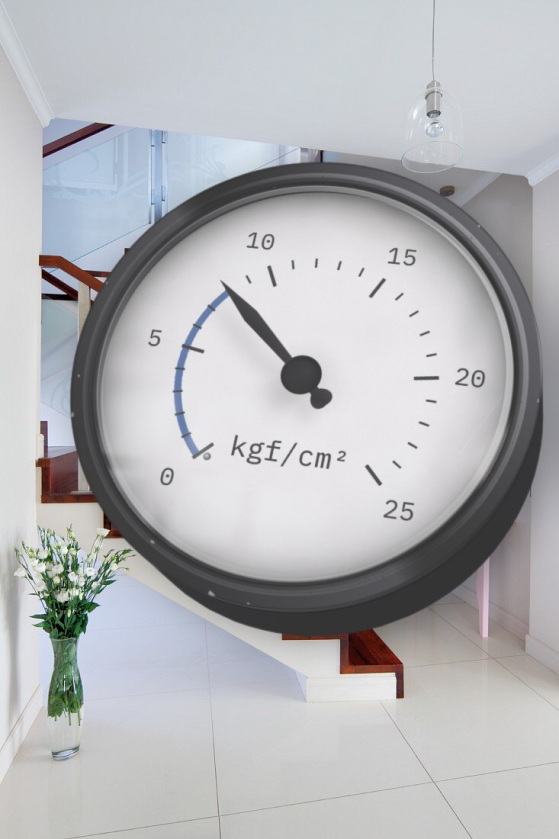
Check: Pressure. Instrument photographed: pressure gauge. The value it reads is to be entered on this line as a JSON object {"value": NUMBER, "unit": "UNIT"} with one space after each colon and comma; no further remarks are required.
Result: {"value": 8, "unit": "kg/cm²"}
